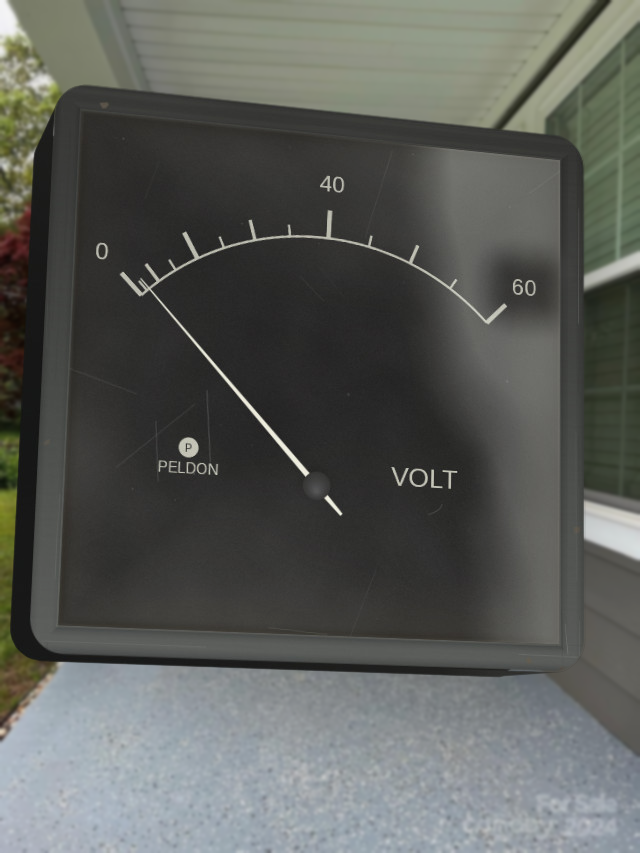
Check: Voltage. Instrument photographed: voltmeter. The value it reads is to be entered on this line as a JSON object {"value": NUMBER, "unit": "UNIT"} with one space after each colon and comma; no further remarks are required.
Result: {"value": 5, "unit": "V"}
